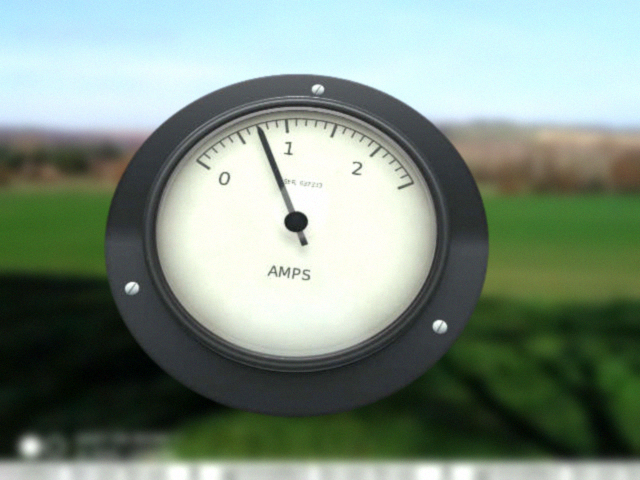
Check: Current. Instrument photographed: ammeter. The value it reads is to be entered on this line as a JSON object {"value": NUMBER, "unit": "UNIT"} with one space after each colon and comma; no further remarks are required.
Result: {"value": 0.7, "unit": "A"}
